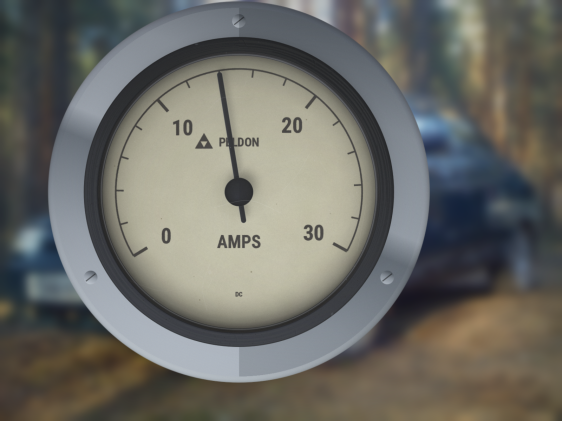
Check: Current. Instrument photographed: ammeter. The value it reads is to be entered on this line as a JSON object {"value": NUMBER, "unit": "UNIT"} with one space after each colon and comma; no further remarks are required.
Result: {"value": 14, "unit": "A"}
